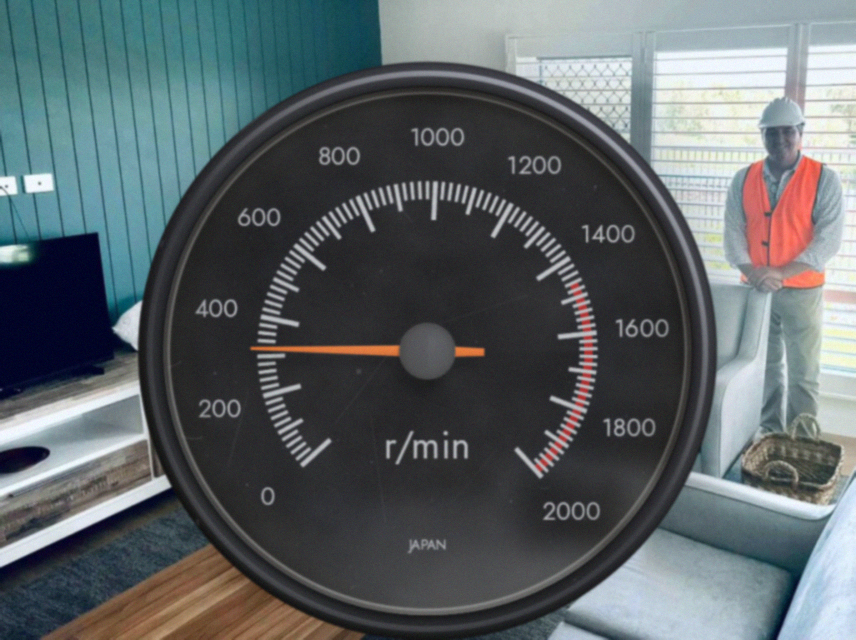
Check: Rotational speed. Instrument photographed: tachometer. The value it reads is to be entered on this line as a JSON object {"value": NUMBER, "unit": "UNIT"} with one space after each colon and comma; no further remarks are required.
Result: {"value": 320, "unit": "rpm"}
